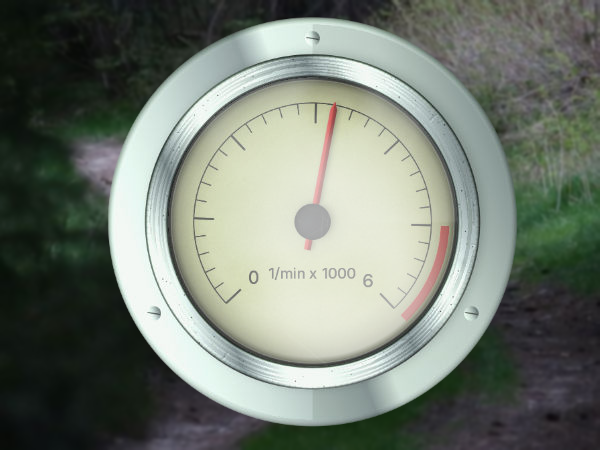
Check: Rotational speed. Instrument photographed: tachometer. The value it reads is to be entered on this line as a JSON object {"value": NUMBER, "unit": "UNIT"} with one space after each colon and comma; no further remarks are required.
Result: {"value": 3200, "unit": "rpm"}
